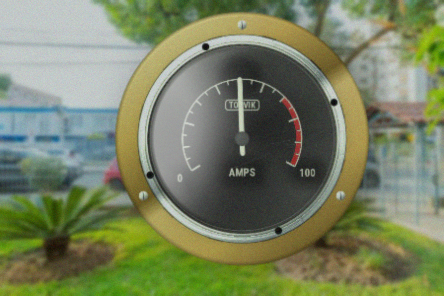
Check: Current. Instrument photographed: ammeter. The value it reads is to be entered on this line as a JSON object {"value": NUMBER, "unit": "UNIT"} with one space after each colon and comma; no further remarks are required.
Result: {"value": 50, "unit": "A"}
